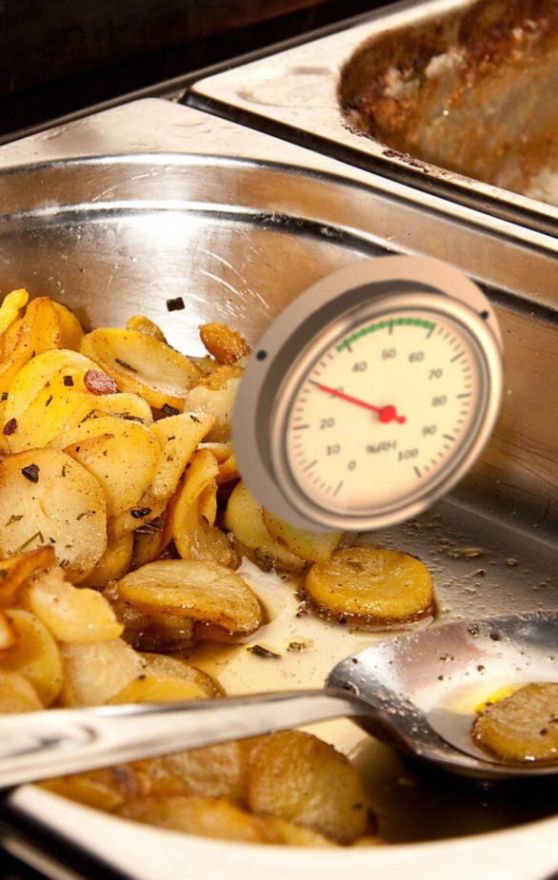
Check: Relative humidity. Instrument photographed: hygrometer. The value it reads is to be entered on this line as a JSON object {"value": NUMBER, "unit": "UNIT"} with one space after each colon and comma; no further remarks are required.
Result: {"value": 30, "unit": "%"}
